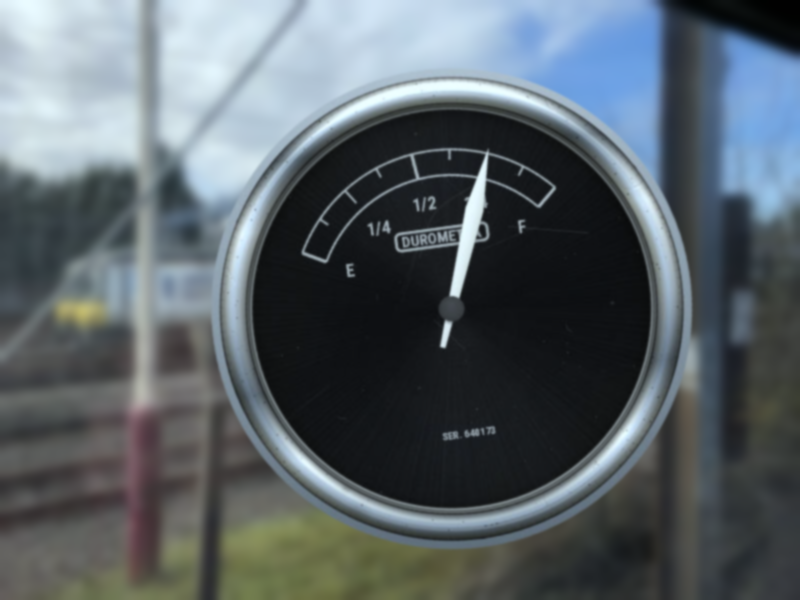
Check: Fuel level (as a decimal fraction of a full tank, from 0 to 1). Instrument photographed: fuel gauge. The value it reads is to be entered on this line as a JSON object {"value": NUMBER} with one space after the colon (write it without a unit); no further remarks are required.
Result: {"value": 0.75}
